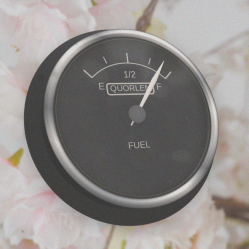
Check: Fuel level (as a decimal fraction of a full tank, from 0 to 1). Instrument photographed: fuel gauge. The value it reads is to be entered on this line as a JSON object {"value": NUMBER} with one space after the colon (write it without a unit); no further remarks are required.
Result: {"value": 0.875}
